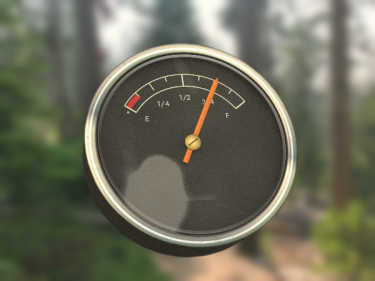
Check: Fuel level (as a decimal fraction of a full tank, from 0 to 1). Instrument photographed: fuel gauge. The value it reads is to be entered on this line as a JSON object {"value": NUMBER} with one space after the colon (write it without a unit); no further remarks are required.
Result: {"value": 0.75}
